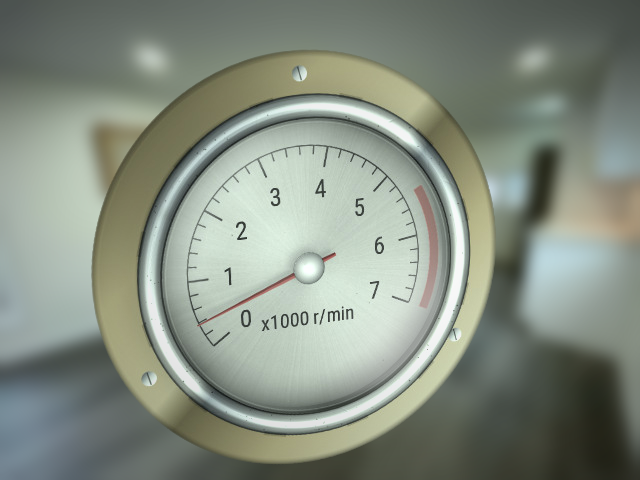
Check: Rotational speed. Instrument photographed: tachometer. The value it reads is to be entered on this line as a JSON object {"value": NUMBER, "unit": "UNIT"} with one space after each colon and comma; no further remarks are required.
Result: {"value": 400, "unit": "rpm"}
